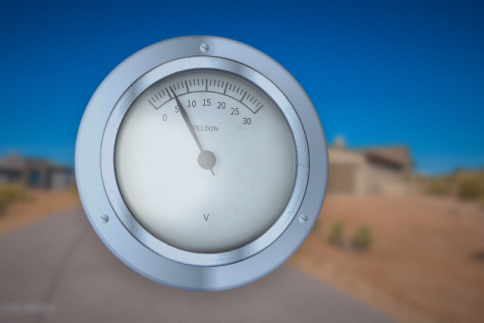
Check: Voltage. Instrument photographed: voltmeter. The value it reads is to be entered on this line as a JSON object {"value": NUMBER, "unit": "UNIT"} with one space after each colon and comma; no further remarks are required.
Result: {"value": 6, "unit": "V"}
